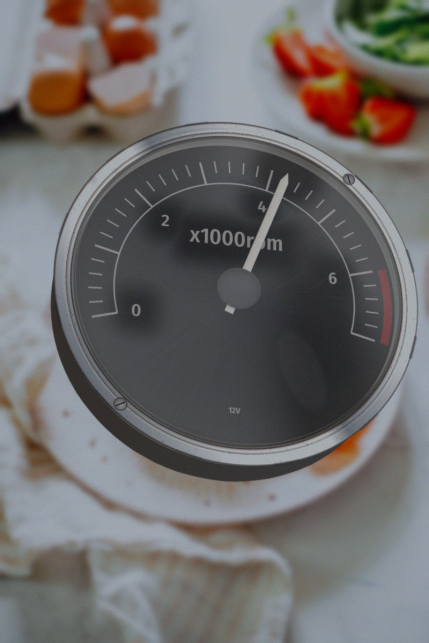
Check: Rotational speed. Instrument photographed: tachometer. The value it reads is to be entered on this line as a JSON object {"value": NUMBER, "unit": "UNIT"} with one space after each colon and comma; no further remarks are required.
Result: {"value": 4200, "unit": "rpm"}
